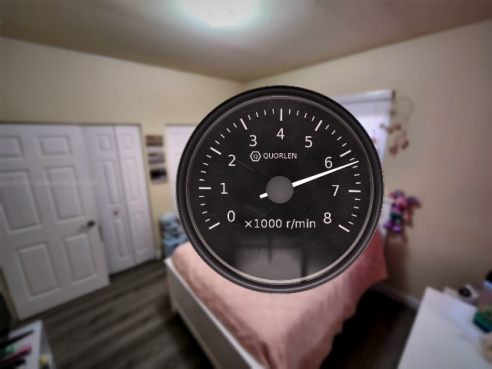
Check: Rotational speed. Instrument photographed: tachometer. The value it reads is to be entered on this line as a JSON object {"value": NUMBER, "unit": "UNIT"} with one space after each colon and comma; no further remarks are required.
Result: {"value": 6300, "unit": "rpm"}
